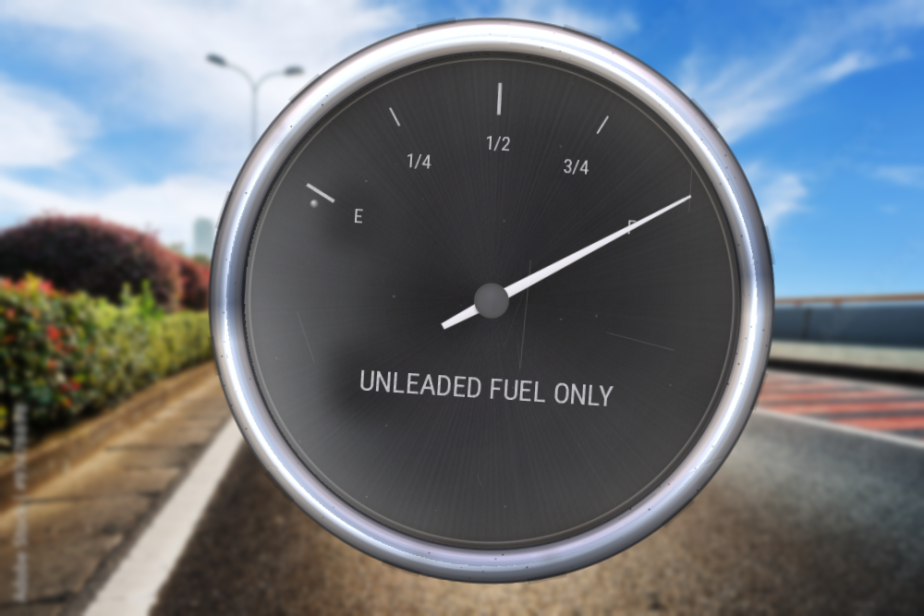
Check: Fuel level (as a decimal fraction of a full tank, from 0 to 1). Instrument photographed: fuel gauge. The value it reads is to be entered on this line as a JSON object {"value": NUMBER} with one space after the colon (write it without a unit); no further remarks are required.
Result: {"value": 1}
